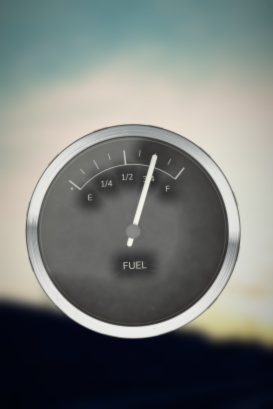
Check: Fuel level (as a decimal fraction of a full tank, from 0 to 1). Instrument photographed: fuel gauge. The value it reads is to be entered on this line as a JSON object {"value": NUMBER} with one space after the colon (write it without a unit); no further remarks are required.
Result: {"value": 0.75}
